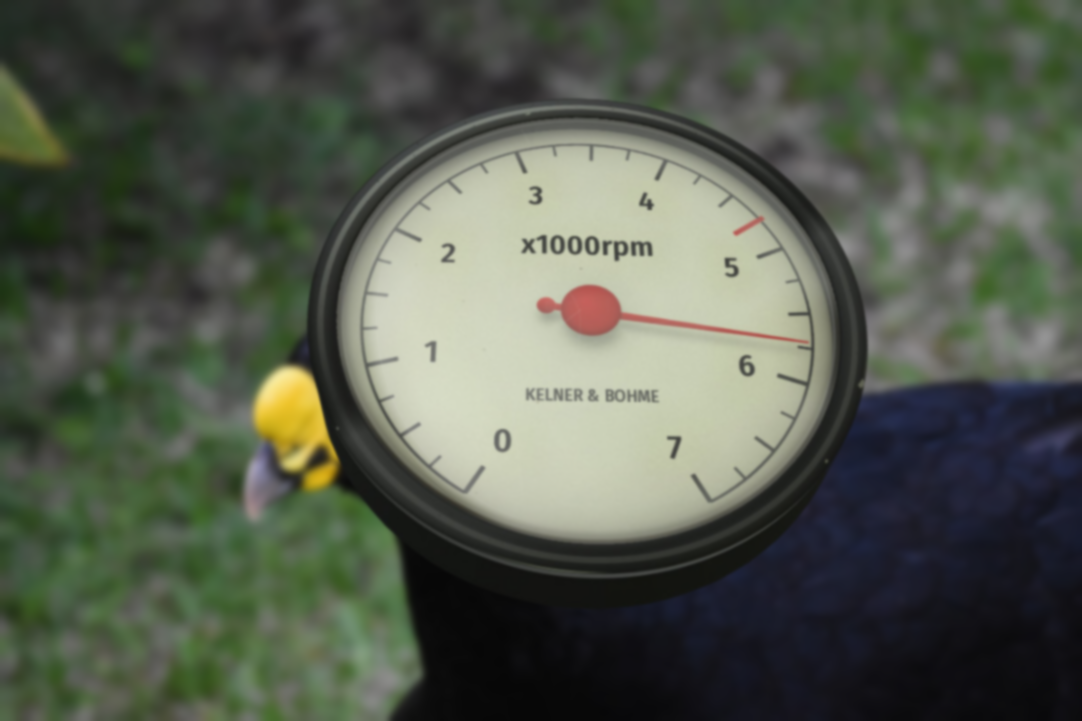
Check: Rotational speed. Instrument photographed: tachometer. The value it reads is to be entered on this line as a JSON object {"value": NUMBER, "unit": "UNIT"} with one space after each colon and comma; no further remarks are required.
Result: {"value": 5750, "unit": "rpm"}
